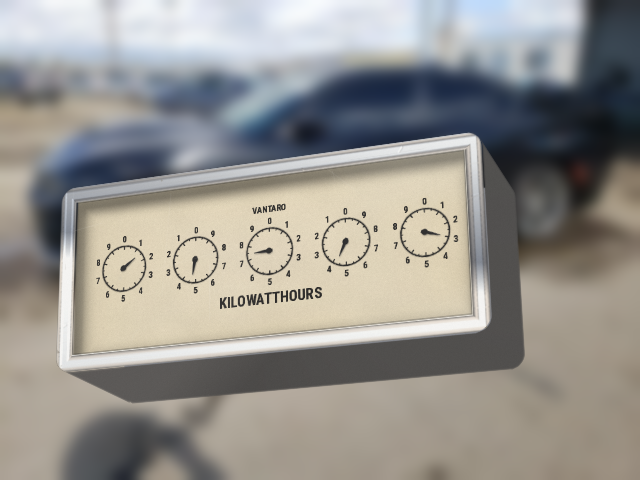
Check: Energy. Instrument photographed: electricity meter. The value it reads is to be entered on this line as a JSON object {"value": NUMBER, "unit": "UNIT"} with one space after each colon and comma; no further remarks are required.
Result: {"value": 14743, "unit": "kWh"}
